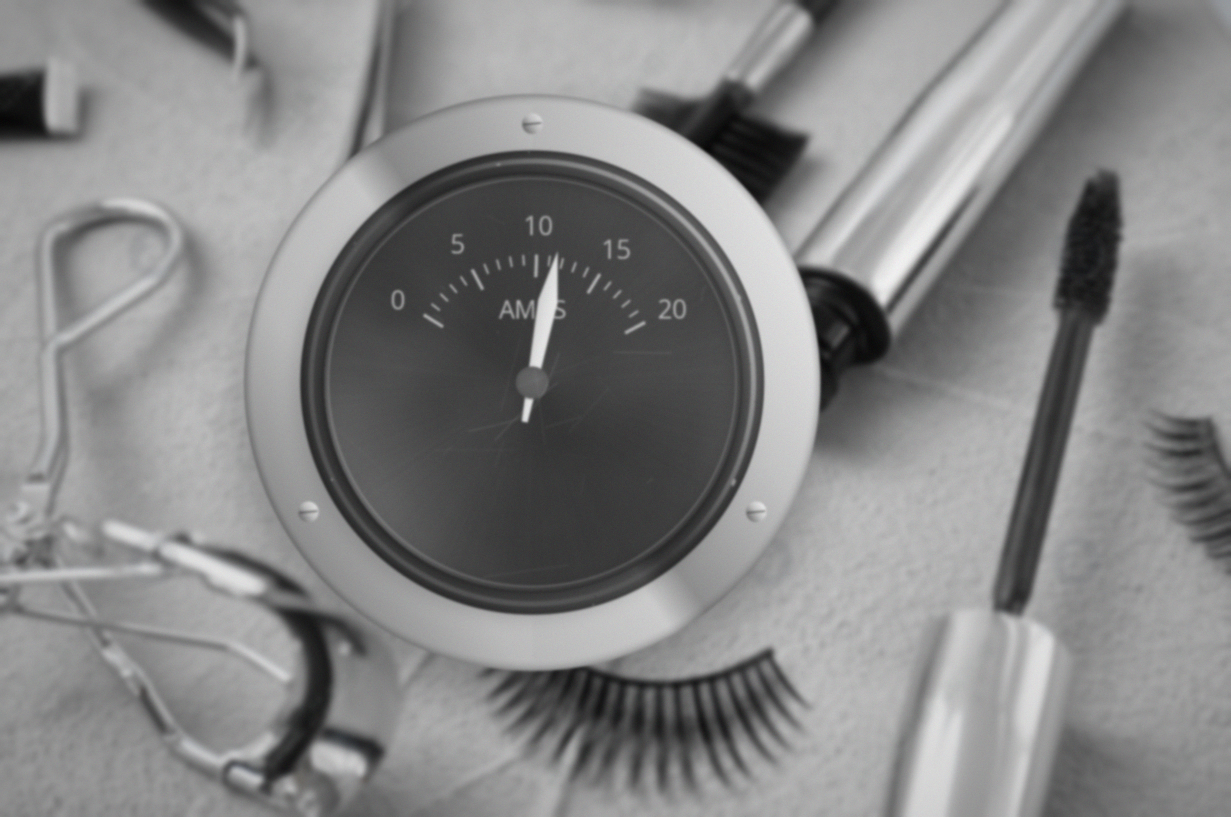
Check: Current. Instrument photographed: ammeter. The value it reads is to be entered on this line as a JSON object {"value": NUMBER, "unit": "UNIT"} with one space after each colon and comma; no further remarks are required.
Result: {"value": 11.5, "unit": "A"}
